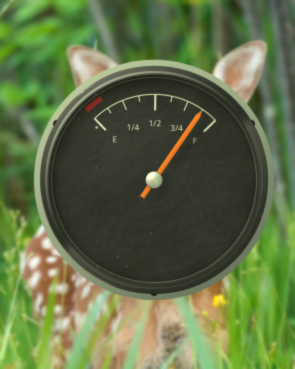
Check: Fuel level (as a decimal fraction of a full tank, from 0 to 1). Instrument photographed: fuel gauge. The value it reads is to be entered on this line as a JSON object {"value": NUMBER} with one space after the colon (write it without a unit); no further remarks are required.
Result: {"value": 0.875}
